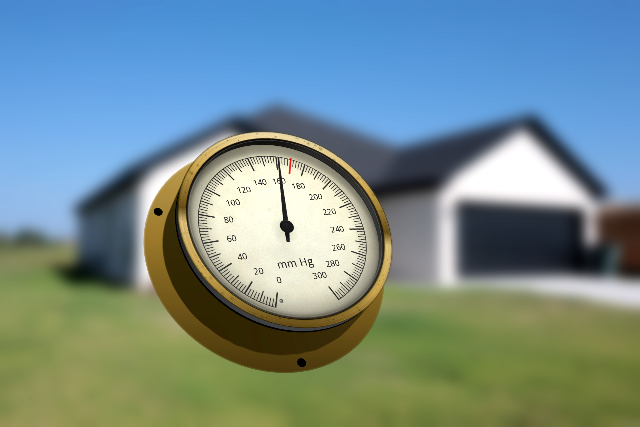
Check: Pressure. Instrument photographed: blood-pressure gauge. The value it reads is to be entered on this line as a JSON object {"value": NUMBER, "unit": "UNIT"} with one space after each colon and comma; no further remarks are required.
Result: {"value": 160, "unit": "mmHg"}
